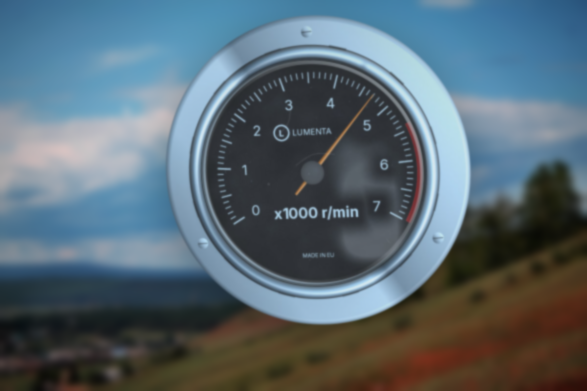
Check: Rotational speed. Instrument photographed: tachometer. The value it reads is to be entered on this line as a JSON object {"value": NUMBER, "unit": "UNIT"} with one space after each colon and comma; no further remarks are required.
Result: {"value": 4700, "unit": "rpm"}
